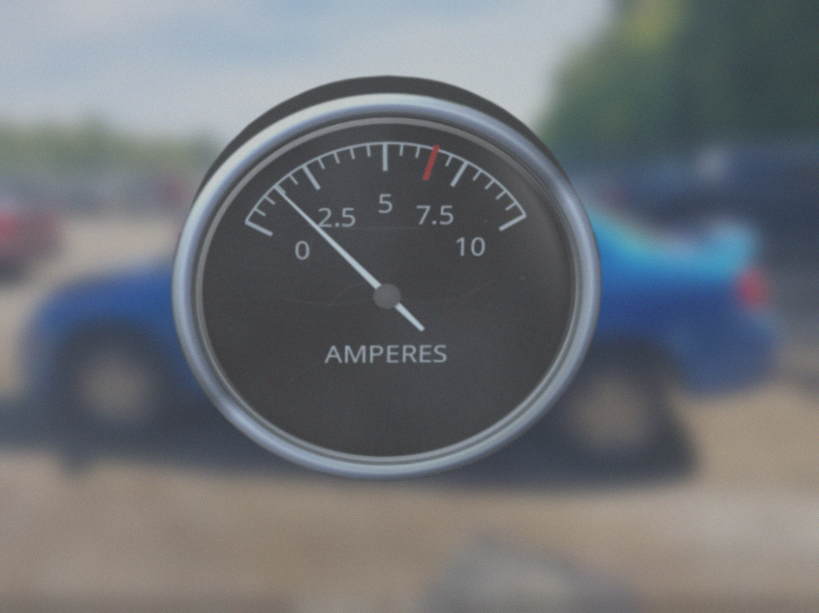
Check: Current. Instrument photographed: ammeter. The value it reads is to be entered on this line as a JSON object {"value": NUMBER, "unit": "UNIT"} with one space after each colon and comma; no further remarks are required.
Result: {"value": 1.5, "unit": "A"}
